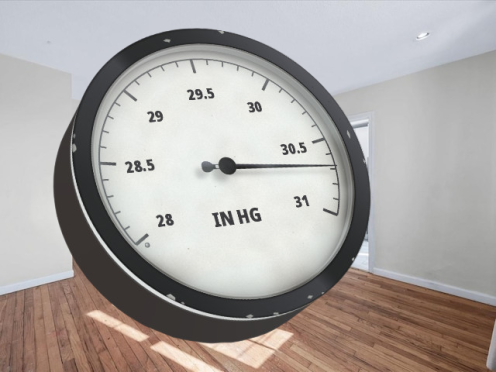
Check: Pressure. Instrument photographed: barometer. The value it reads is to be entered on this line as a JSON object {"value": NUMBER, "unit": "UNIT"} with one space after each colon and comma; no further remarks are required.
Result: {"value": 30.7, "unit": "inHg"}
